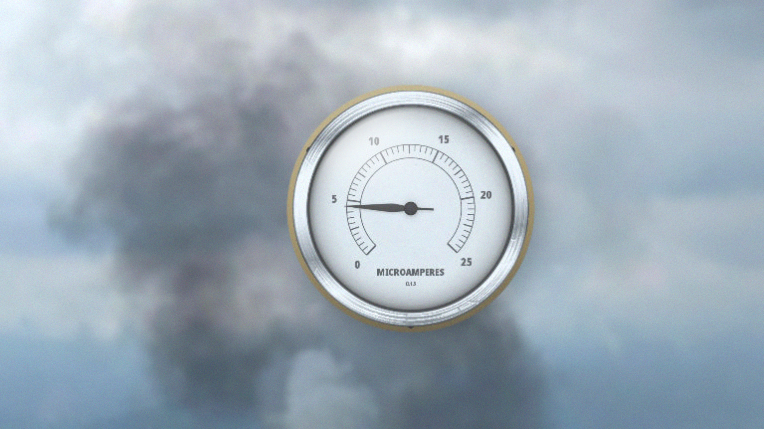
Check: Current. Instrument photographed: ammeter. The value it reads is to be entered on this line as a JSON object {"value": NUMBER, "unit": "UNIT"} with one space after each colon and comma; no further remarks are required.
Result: {"value": 4.5, "unit": "µA"}
